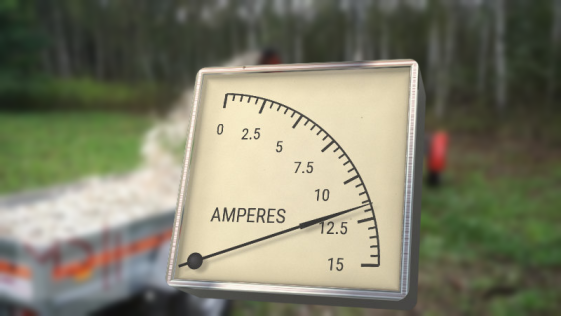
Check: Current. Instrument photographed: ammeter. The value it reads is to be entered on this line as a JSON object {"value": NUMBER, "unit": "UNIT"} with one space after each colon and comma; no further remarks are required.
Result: {"value": 11.75, "unit": "A"}
